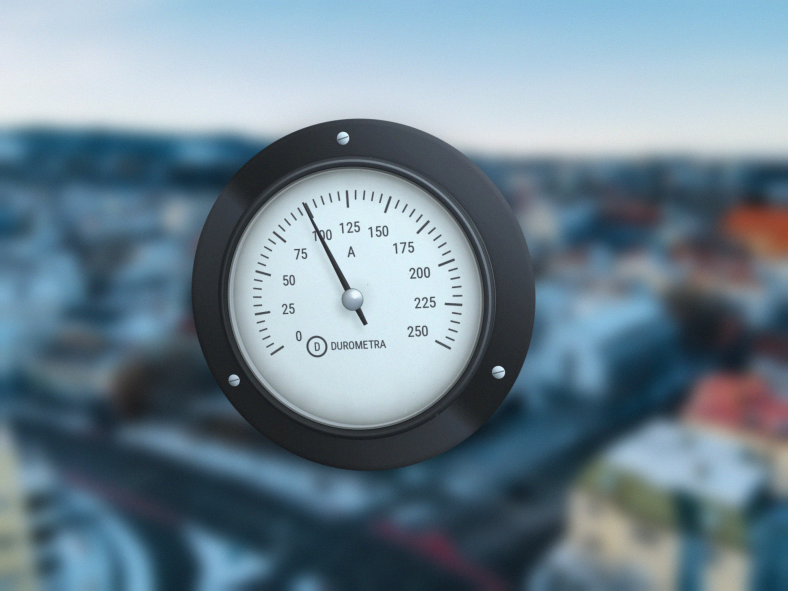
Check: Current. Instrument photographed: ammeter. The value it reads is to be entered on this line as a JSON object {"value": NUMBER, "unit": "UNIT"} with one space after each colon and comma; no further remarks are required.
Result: {"value": 100, "unit": "A"}
